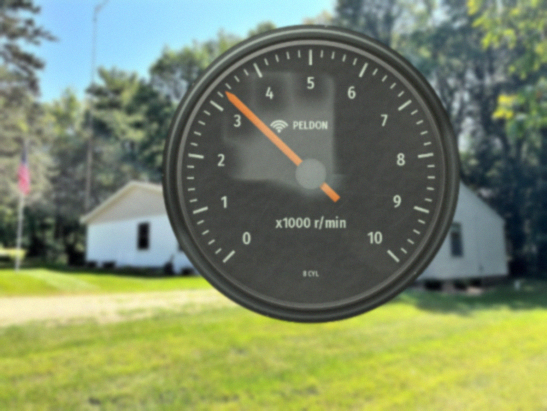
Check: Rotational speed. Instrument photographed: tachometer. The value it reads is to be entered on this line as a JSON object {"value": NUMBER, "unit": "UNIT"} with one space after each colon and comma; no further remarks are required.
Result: {"value": 3300, "unit": "rpm"}
